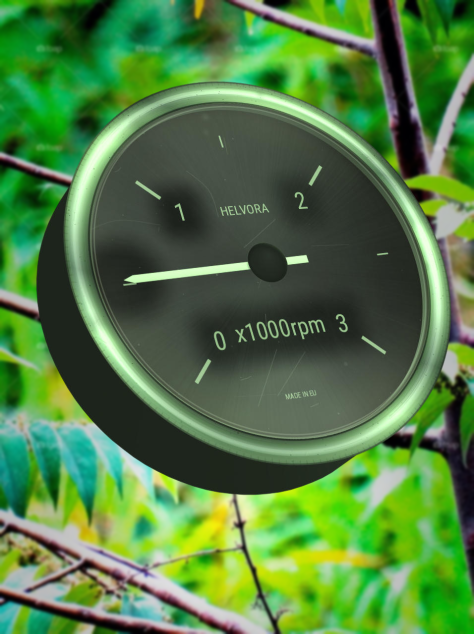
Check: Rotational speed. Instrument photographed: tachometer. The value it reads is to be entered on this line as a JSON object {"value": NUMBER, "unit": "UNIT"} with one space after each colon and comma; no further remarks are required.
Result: {"value": 500, "unit": "rpm"}
